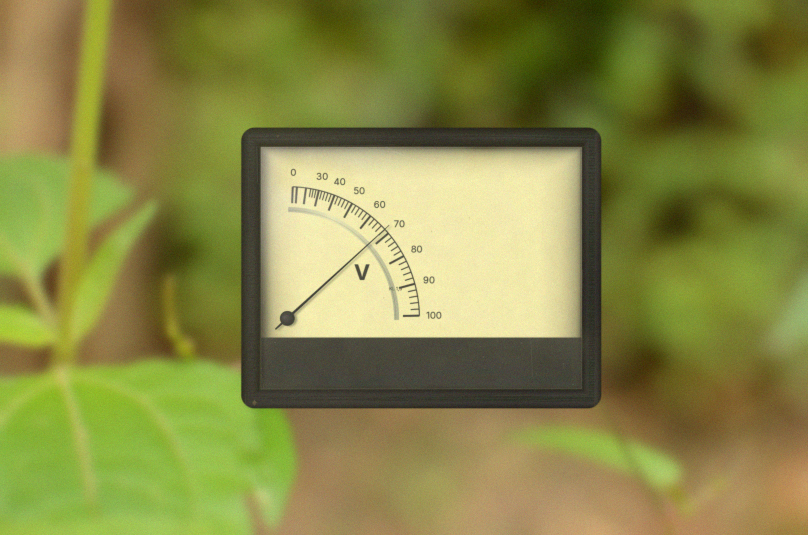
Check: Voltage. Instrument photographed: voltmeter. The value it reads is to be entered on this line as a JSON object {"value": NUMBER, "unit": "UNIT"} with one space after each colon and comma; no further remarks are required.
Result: {"value": 68, "unit": "V"}
